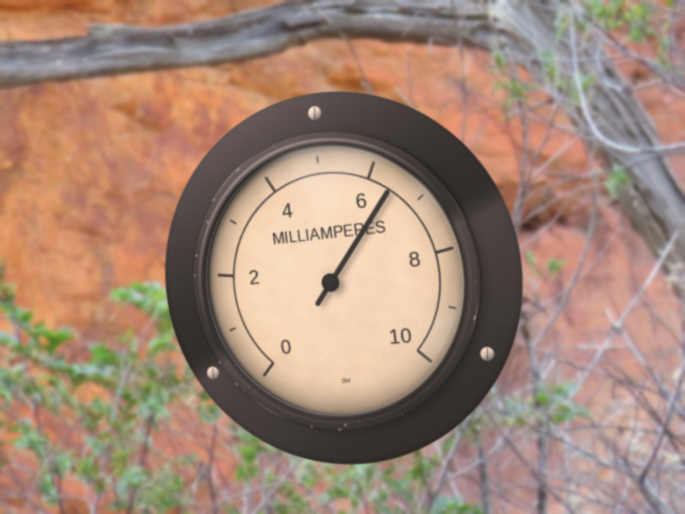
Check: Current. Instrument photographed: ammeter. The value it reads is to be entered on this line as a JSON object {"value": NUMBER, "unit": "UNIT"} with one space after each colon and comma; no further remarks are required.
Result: {"value": 6.5, "unit": "mA"}
